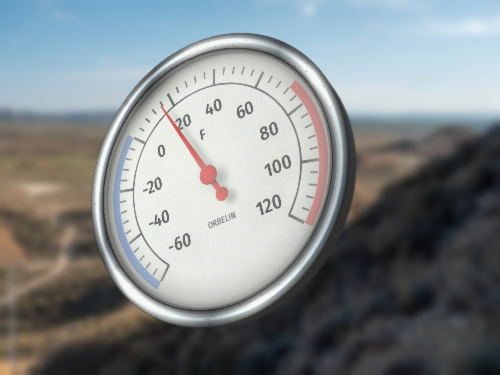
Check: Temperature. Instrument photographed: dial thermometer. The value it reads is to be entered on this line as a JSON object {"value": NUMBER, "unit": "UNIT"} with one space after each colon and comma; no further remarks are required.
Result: {"value": 16, "unit": "°F"}
